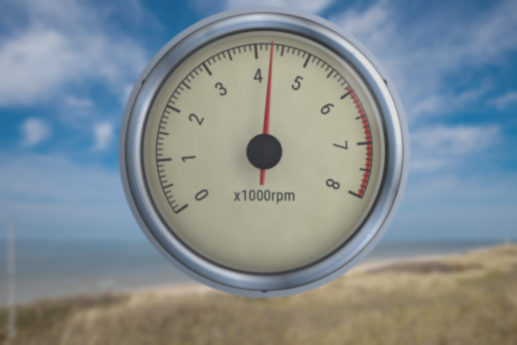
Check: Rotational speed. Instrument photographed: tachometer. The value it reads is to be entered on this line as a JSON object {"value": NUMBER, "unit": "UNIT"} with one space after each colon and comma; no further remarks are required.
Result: {"value": 4300, "unit": "rpm"}
